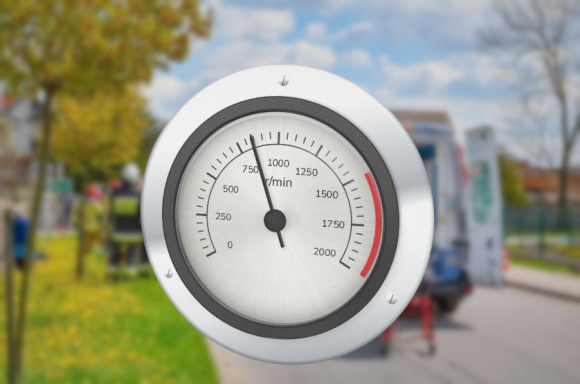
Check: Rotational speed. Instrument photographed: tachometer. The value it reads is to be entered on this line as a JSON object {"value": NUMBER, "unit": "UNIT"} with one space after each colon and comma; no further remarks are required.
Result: {"value": 850, "unit": "rpm"}
